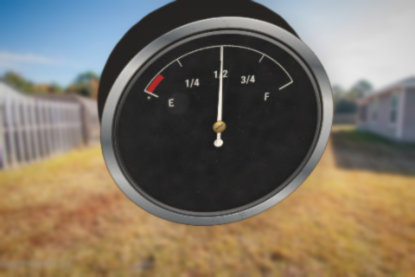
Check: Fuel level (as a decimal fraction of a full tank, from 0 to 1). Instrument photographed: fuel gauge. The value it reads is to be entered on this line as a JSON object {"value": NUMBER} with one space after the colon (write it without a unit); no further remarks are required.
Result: {"value": 0.5}
